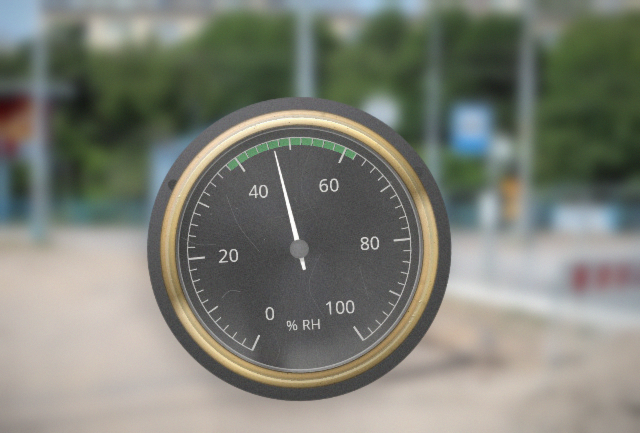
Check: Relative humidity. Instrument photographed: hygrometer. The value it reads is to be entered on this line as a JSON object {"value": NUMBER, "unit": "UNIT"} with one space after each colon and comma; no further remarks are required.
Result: {"value": 47, "unit": "%"}
